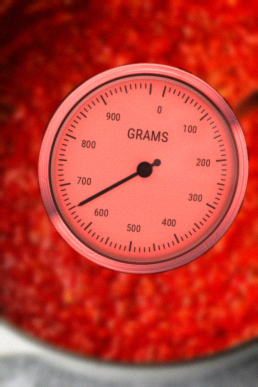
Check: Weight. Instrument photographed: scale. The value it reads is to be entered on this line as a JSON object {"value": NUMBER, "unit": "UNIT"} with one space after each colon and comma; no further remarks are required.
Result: {"value": 650, "unit": "g"}
